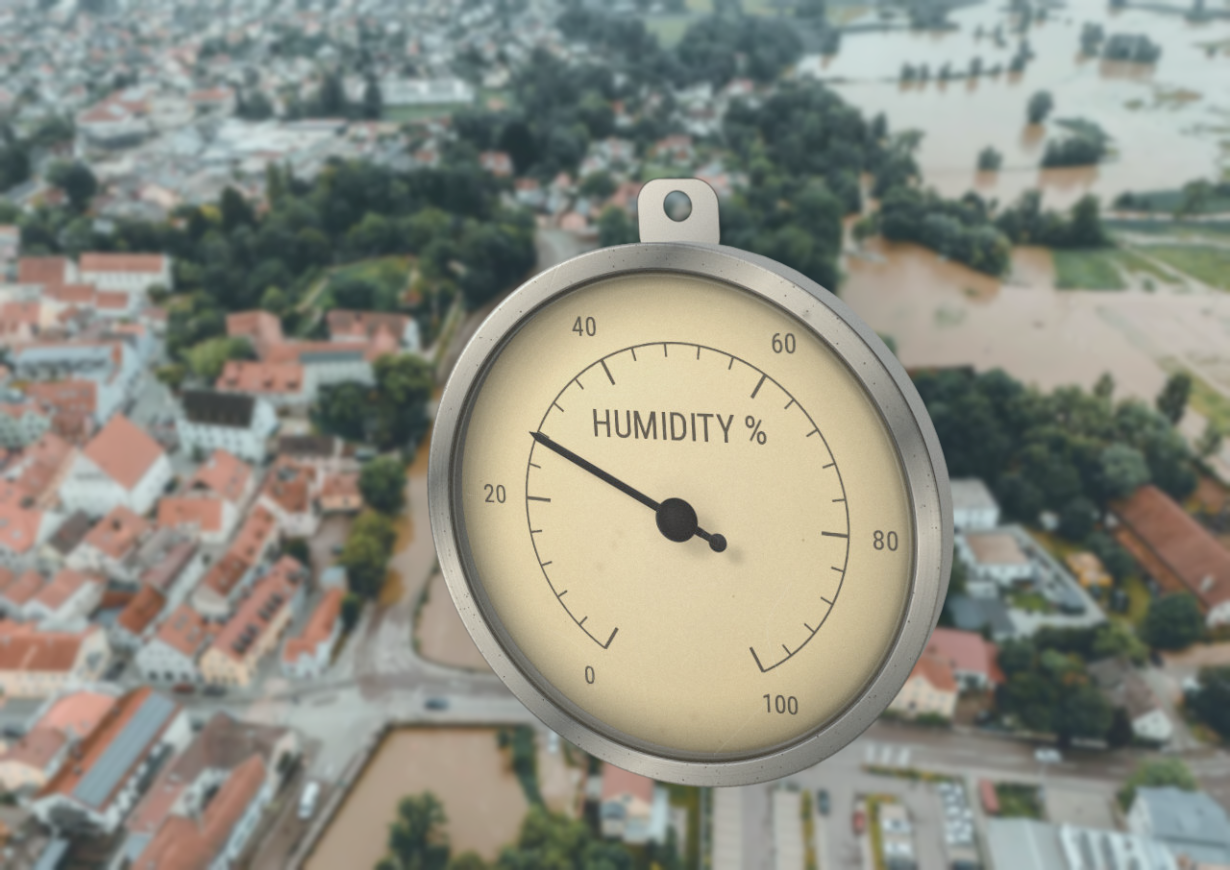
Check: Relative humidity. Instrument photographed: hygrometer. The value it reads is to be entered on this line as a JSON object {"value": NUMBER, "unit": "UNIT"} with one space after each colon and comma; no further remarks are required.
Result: {"value": 28, "unit": "%"}
